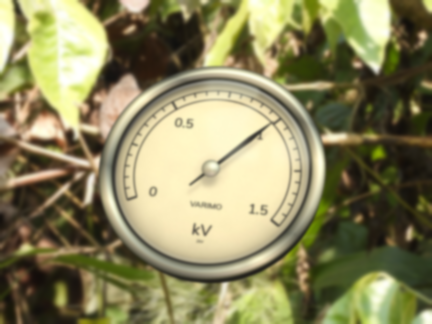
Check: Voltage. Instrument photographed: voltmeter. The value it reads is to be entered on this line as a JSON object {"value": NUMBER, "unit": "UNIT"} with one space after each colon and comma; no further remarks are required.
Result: {"value": 1, "unit": "kV"}
